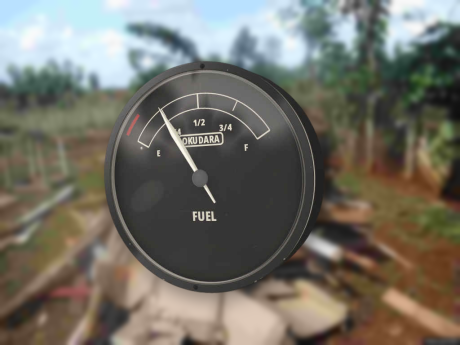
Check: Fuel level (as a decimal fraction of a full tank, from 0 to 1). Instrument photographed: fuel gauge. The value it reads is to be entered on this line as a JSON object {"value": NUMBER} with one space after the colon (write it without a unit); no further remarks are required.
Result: {"value": 0.25}
